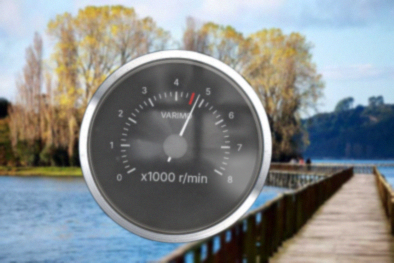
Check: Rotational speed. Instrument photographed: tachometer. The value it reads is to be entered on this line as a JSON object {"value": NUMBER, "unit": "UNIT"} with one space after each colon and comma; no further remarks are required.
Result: {"value": 4800, "unit": "rpm"}
